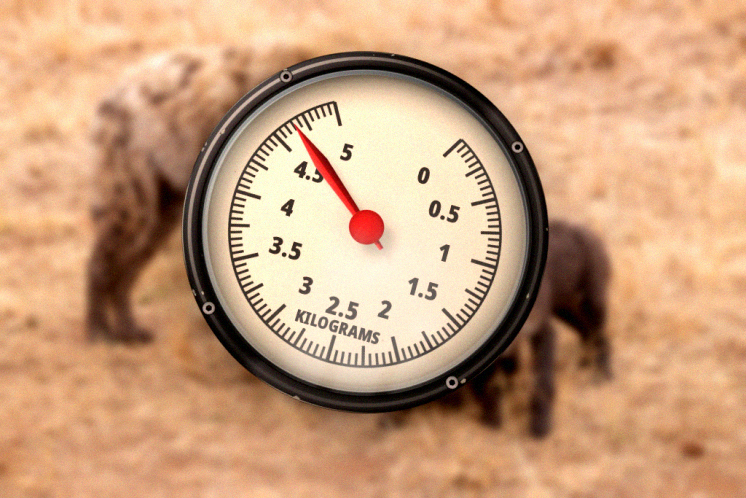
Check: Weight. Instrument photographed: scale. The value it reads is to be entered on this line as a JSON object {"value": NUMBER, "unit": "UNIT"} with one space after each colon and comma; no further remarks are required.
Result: {"value": 4.65, "unit": "kg"}
